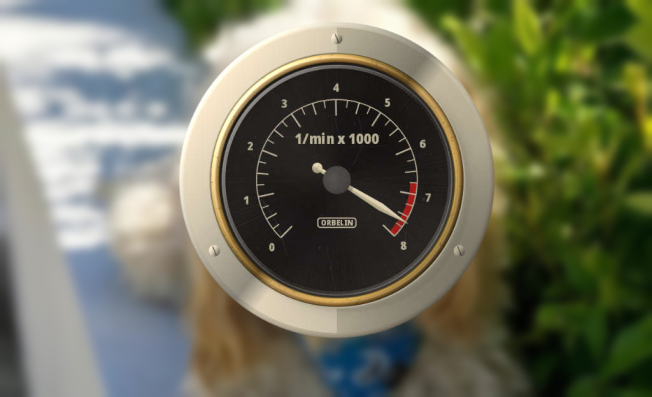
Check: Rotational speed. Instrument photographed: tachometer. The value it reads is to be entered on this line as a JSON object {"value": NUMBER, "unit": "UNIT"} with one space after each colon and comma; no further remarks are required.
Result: {"value": 7625, "unit": "rpm"}
